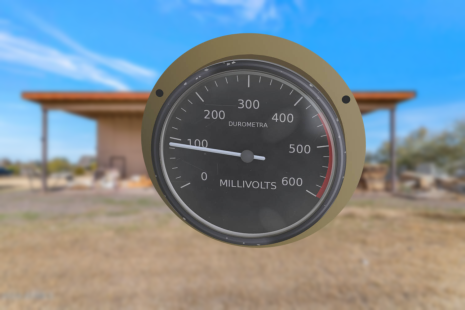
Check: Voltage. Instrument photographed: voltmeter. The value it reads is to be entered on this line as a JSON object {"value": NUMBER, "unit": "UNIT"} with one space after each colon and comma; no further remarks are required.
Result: {"value": 90, "unit": "mV"}
